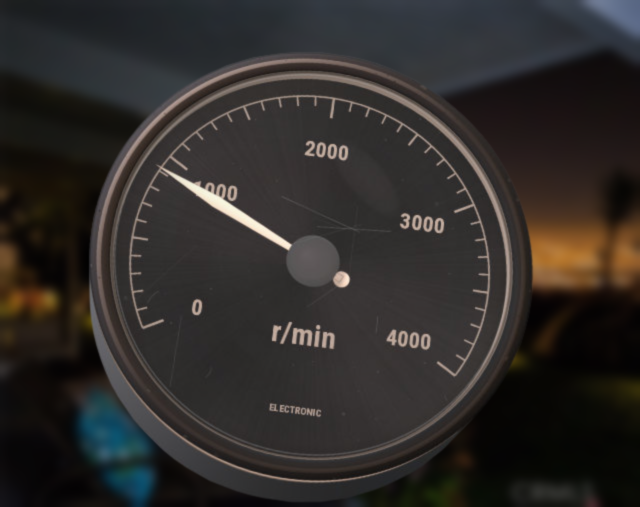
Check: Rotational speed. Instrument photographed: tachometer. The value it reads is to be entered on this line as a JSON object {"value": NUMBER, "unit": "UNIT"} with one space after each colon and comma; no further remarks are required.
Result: {"value": 900, "unit": "rpm"}
